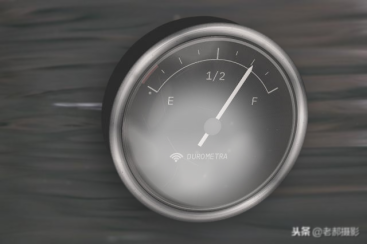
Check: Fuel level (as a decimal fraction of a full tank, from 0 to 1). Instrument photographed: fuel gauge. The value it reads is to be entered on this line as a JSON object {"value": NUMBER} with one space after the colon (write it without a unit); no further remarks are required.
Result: {"value": 0.75}
